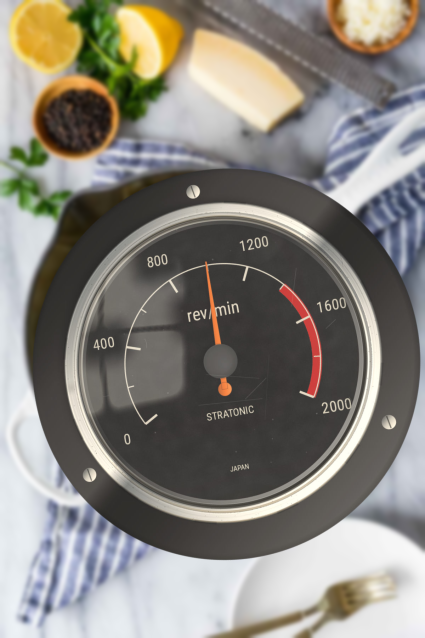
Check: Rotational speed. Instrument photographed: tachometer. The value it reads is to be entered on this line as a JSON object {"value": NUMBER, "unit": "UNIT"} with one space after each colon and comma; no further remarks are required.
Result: {"value": 1000, "unit": "rpm"}
